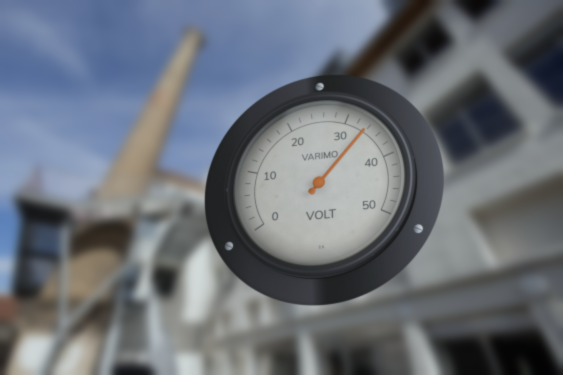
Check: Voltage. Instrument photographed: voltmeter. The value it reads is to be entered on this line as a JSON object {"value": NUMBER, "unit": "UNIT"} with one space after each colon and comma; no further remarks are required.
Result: {"value": 34, "unit": "V"}
